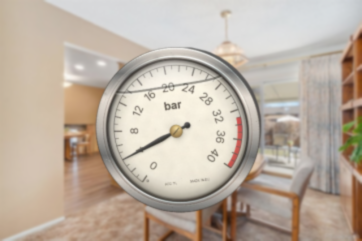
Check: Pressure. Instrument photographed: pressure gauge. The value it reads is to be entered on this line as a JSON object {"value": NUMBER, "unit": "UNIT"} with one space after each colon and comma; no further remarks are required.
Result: {"value": 4, "unit": "bar"}
